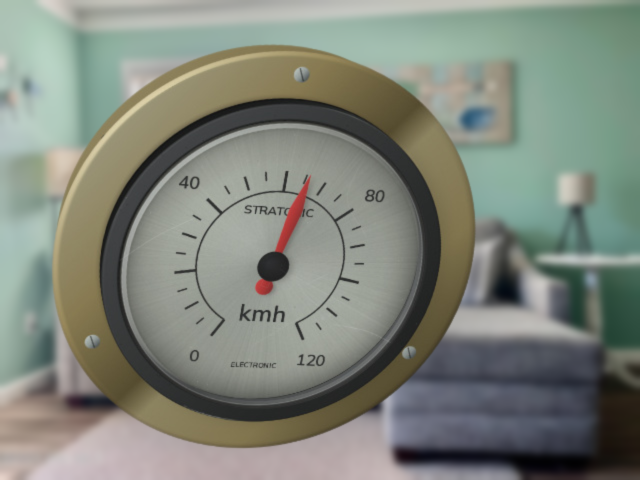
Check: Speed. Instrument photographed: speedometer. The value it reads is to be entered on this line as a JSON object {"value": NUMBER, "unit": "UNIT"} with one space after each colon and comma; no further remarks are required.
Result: {"value": 65, "unit": "km/h"}
